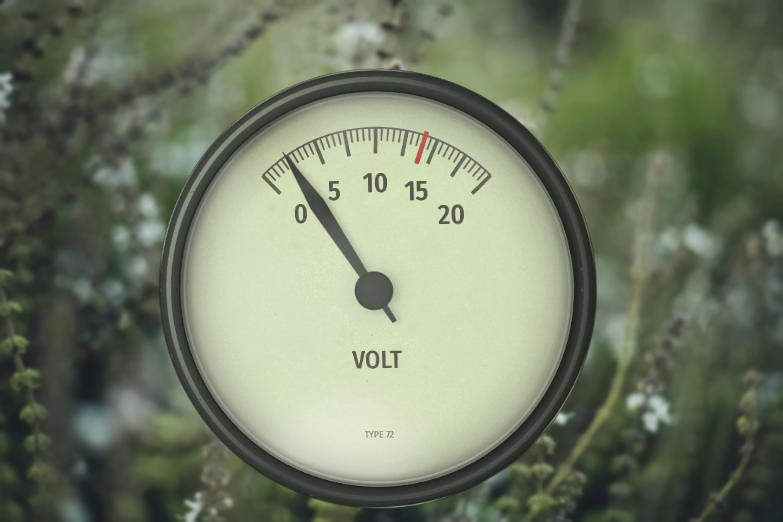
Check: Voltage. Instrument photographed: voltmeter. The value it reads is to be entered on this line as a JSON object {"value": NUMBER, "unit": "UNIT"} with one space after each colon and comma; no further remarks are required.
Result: {"value": 2.5, "unit": "V"}
